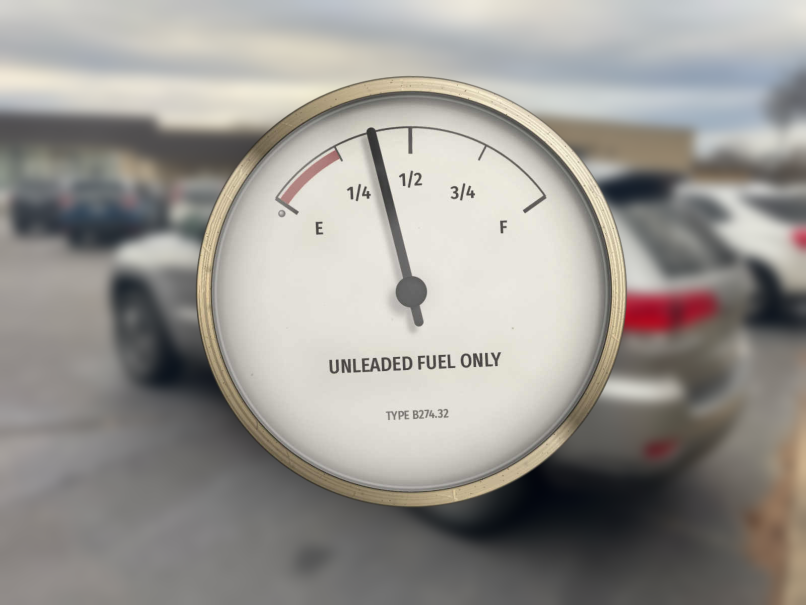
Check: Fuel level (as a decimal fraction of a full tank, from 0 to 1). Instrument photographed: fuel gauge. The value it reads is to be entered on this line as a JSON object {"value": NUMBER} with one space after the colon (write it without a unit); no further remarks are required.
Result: {"value": 0.375}
